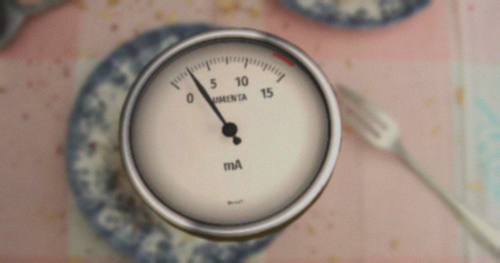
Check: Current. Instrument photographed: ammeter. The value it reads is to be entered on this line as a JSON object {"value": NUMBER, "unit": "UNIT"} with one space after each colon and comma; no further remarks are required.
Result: {"value": 2.5, "unit": "mA"}
